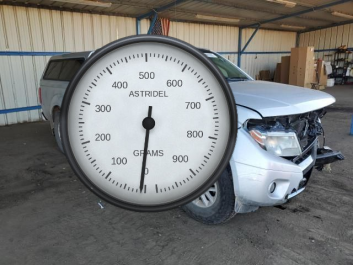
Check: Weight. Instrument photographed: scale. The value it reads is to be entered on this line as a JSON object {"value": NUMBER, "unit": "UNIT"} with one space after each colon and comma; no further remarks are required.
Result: {"value": 10, "unit": "g"}
